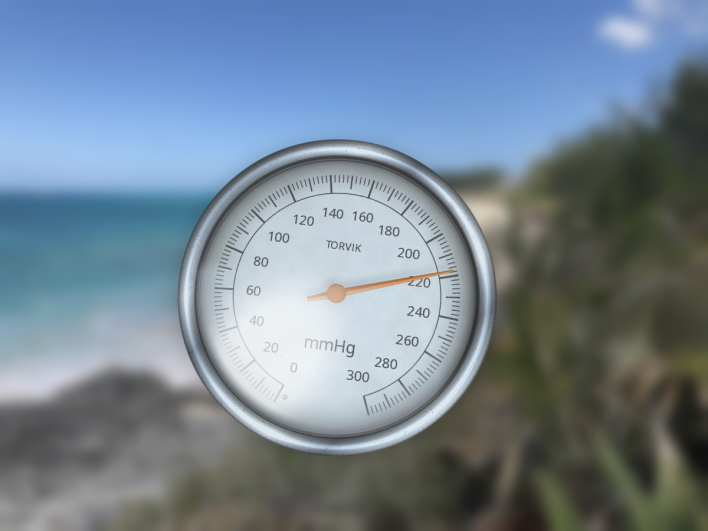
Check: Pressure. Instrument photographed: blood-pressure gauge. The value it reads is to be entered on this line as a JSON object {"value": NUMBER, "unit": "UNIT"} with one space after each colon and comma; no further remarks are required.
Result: {"value": 218, "unit": "mmHg"}
